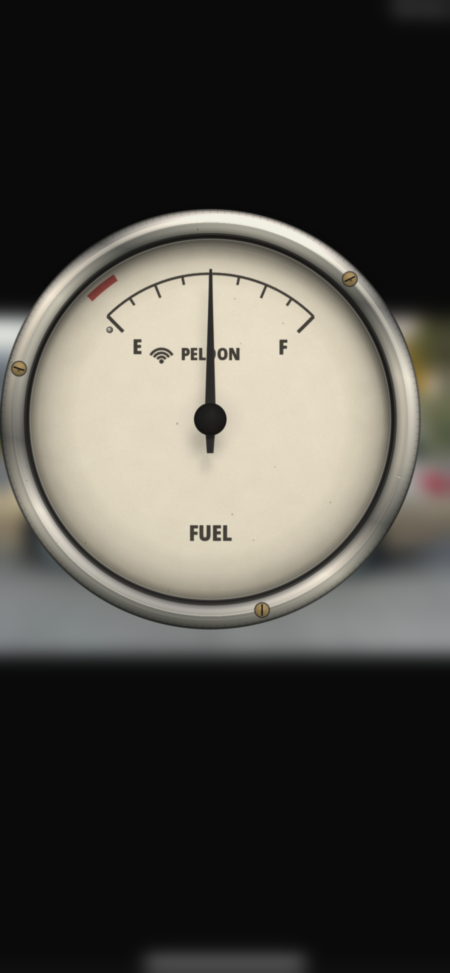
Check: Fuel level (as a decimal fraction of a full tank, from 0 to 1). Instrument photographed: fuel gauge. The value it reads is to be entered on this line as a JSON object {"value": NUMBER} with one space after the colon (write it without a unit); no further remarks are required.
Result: {"value": 0.5}
